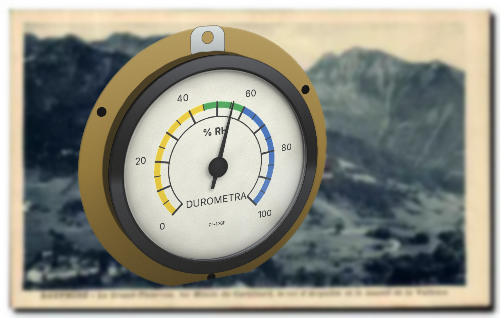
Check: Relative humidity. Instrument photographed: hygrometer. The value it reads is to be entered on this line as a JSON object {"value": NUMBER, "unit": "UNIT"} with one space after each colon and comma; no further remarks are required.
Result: {"value": 55, "unit": "%"}
